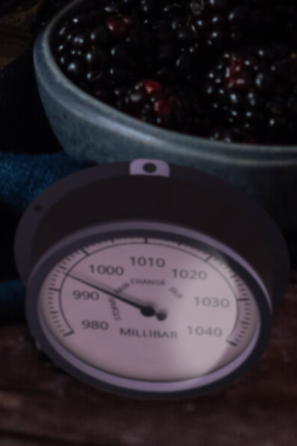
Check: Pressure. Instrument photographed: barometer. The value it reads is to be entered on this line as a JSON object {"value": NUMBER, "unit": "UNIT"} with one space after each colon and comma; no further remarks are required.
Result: {"value": 995, "unit": "mbar"}
